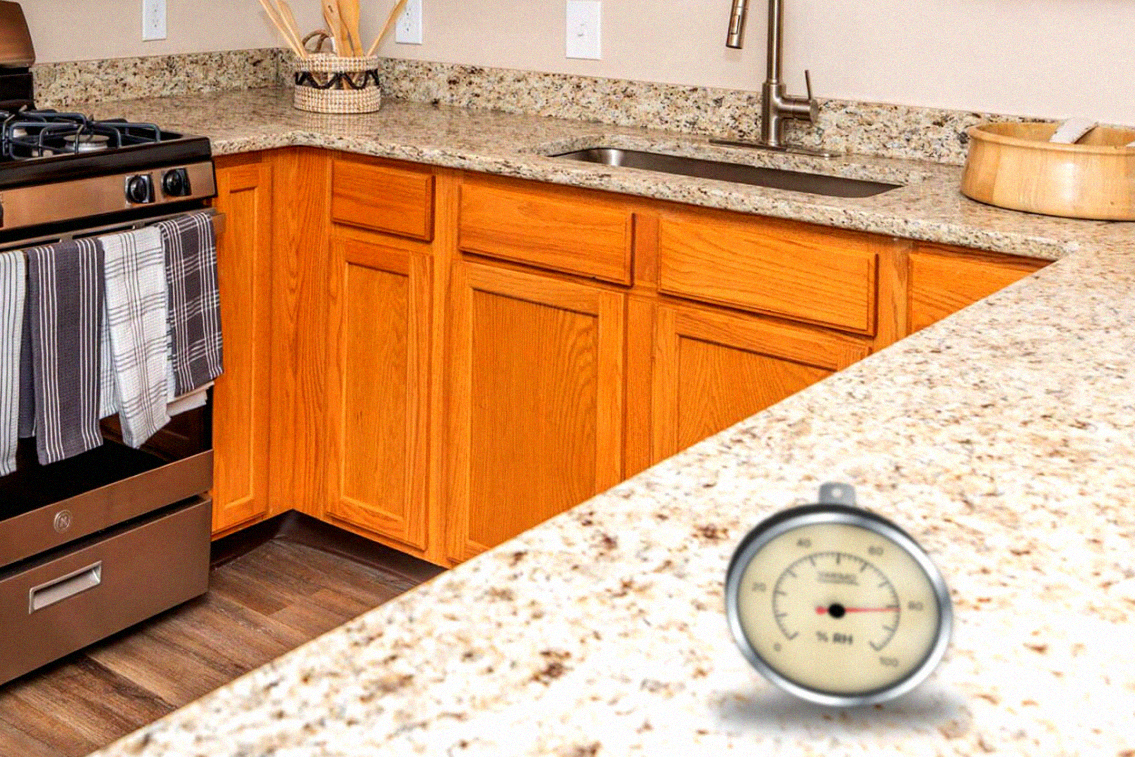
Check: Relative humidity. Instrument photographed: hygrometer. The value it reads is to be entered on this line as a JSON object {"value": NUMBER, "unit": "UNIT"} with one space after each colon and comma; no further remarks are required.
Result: {"value": 80, "unit": "%"}
